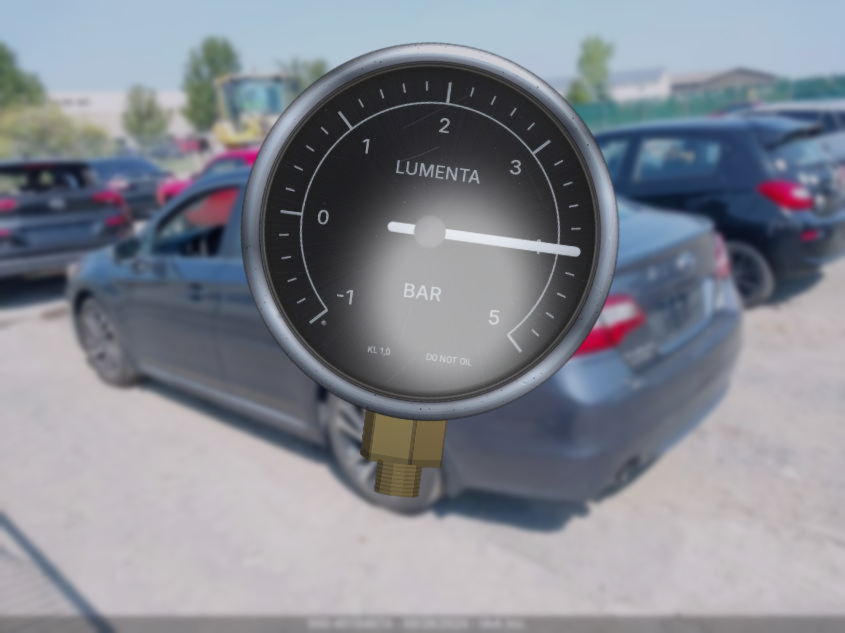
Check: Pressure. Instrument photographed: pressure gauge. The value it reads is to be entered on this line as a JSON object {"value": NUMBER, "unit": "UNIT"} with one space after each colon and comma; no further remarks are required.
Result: {"value": 4, "unit": "bar"}
